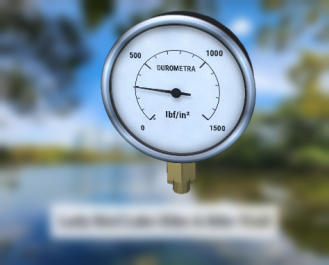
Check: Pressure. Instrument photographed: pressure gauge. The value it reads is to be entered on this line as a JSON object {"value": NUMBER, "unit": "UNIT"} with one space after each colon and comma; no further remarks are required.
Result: {"value": 300, "unit": "psi"}
